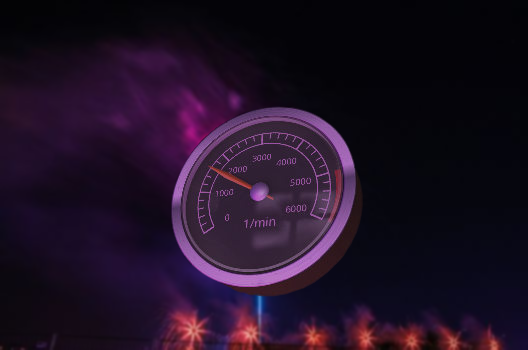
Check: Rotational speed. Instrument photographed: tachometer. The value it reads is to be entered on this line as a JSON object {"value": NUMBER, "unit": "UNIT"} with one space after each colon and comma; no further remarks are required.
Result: {"value": 1600, "unit": "rpm"}
